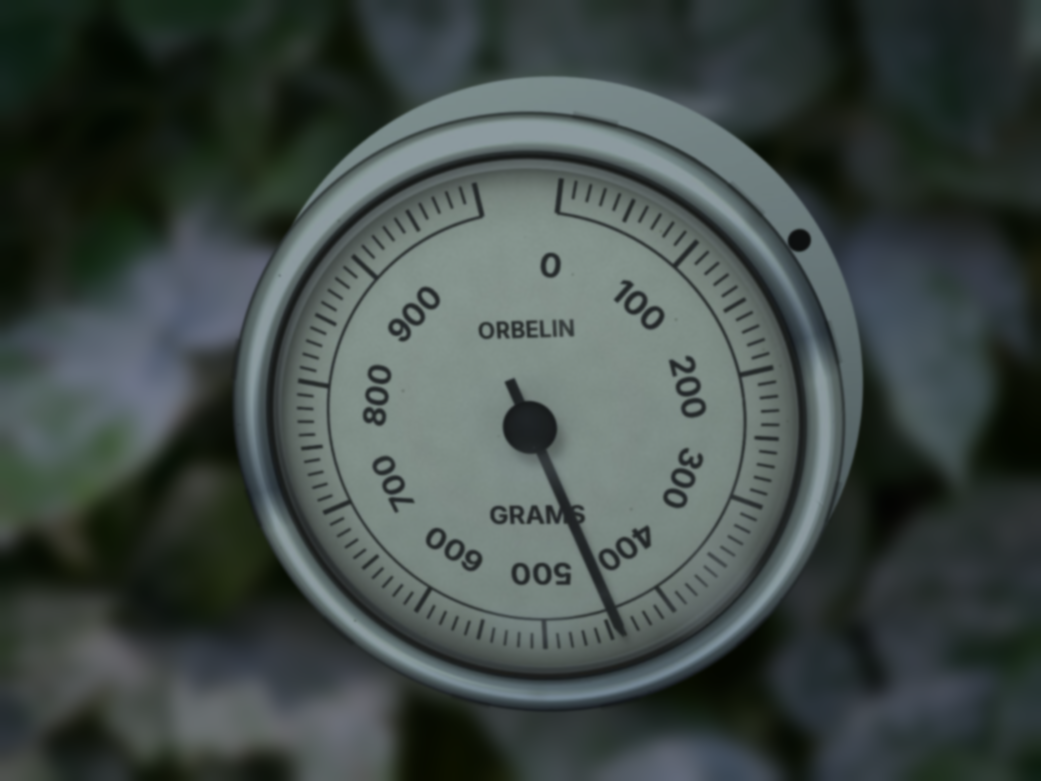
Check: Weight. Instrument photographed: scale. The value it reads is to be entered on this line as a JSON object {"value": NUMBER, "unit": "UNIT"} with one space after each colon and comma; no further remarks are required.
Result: {"value": 440, "unit": "g"}
